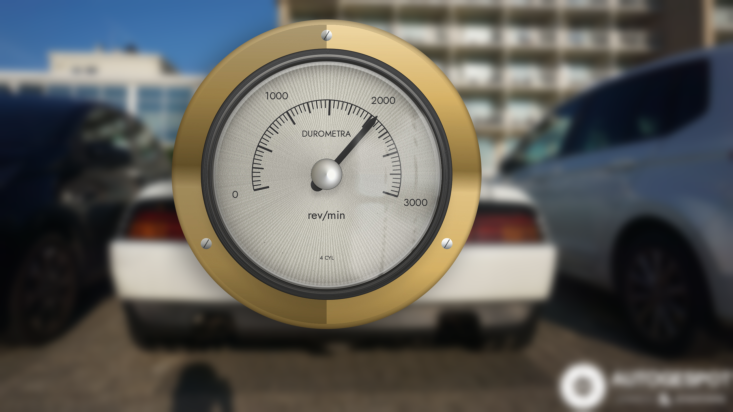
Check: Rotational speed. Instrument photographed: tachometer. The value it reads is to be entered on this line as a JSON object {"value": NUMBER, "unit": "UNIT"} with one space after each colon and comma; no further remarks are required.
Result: {"value": 2050, "unit": "rpm"}
